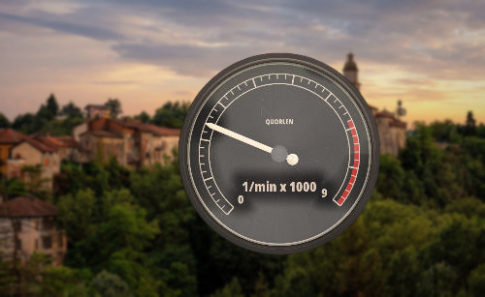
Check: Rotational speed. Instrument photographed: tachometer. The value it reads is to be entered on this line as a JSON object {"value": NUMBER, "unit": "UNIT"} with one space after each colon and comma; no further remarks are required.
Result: {"value": 2400, "unit": "rpm"}
